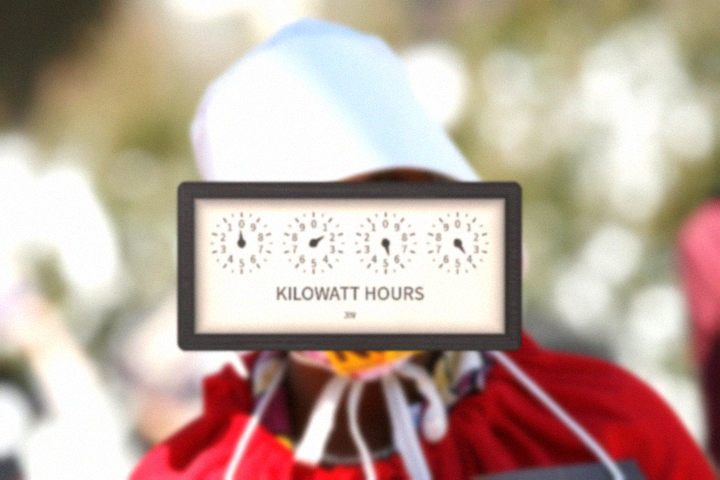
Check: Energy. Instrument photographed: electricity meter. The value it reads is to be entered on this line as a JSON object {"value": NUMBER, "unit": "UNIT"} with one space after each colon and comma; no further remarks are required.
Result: {"value": 154, "unit": "kWh"}
